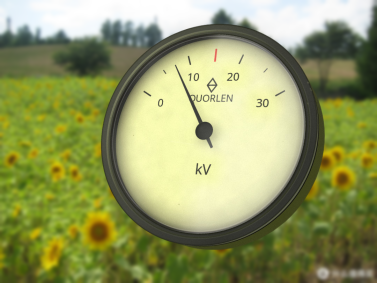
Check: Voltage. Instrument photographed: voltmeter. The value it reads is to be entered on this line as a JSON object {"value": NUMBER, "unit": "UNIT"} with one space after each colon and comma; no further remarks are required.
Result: {"value": 7.5, "unit": "kV"}
